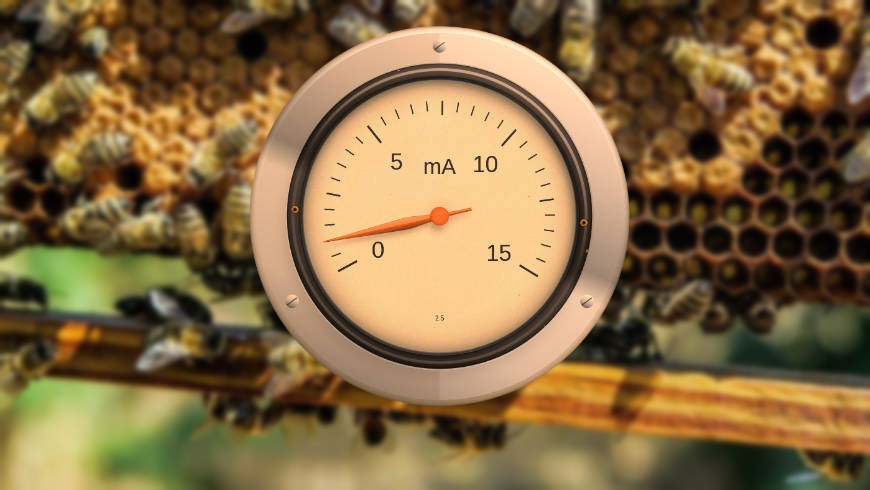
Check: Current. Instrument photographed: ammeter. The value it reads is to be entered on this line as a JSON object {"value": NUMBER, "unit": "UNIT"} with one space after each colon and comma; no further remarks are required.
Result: {"value": 1, "unit": "mA"}
